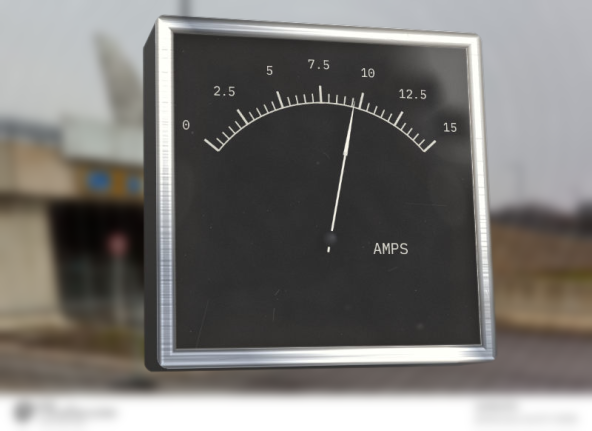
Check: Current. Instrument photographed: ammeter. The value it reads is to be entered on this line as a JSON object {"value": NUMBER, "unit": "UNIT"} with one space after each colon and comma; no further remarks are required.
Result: {"value": 9.5, "unit": "A"}
